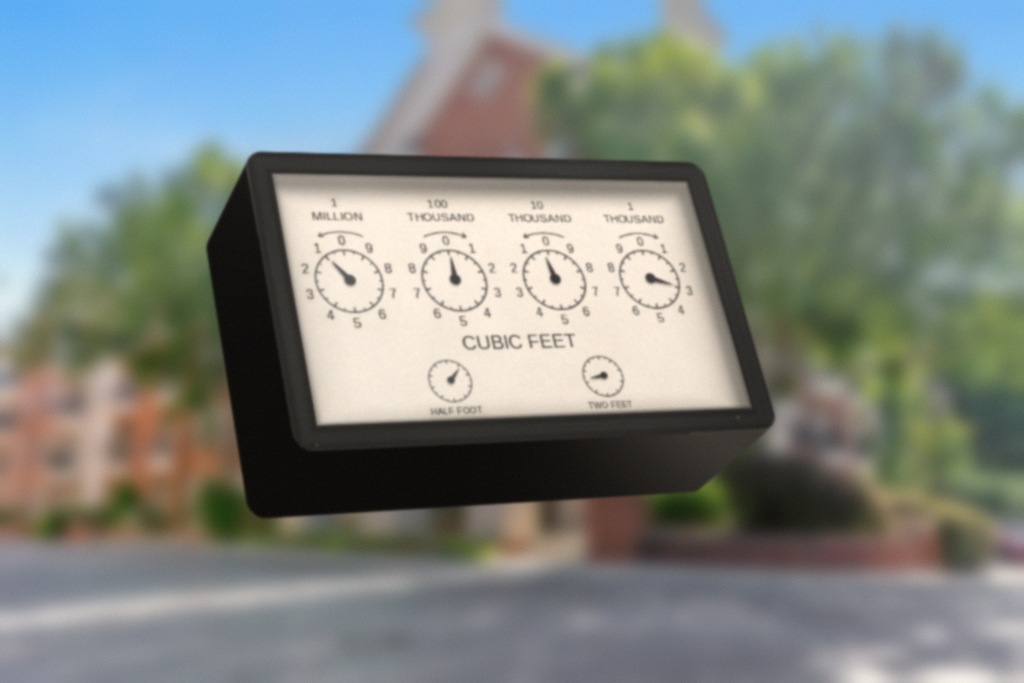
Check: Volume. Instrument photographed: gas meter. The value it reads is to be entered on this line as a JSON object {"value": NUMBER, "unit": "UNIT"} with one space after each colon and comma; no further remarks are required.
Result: {"value": 100300, "unit": "ft³"}
